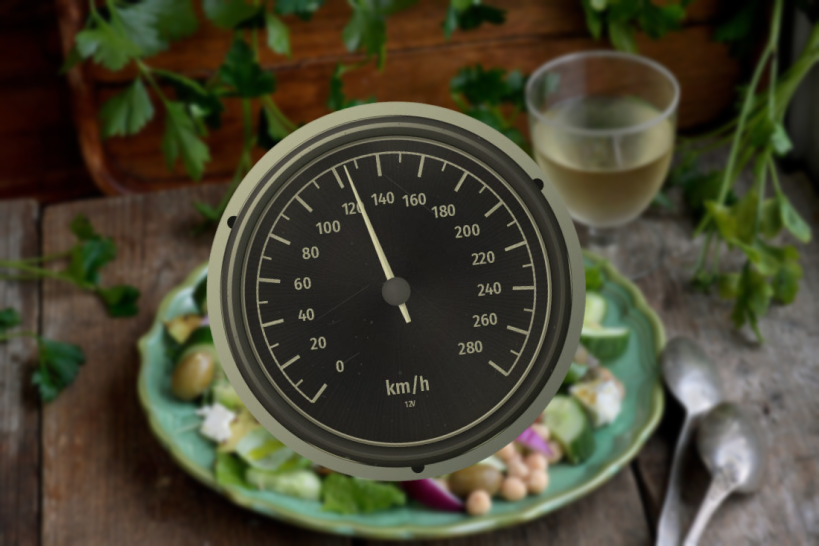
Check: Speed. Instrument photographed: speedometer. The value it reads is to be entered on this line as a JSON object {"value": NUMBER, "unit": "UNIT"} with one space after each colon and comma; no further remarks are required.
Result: {"value": 125, "unit": "km/h"}
